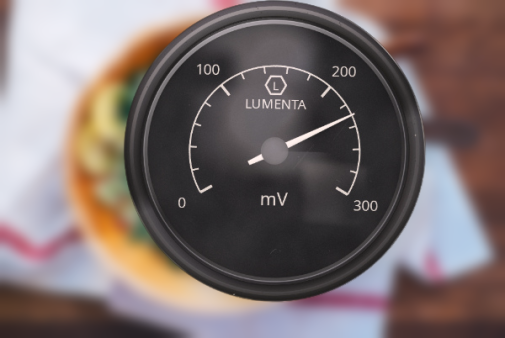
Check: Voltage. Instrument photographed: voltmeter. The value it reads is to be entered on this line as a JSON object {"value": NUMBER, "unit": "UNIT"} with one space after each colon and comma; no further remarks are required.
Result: {"value": 230, "unit": "mV"}
